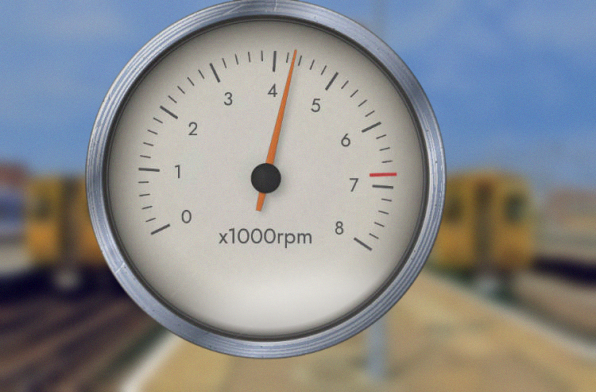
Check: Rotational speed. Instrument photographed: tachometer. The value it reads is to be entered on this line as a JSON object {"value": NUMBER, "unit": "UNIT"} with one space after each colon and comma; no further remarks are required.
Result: {"value": 4300, "unit": "rpm"}
